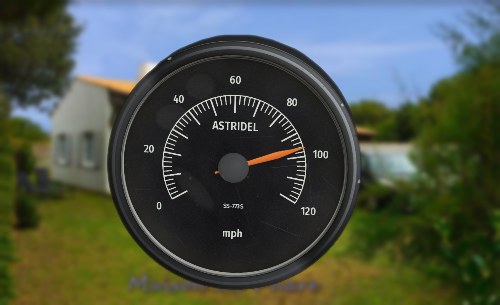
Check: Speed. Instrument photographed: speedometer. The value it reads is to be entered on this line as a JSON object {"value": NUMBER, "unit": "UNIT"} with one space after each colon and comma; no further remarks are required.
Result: {"value": 96, "unit": "mph"}
